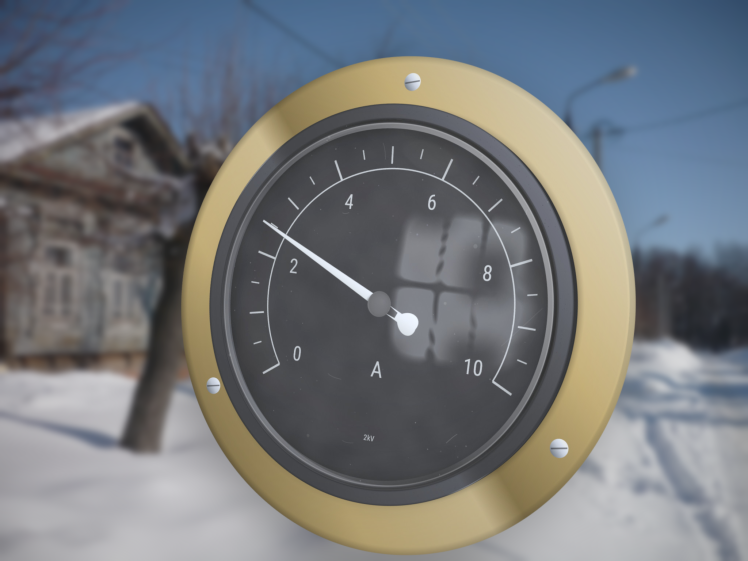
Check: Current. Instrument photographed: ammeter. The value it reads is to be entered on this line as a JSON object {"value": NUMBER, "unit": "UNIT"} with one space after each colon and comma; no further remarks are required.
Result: {"value": 2.5, "unit": "A"}
